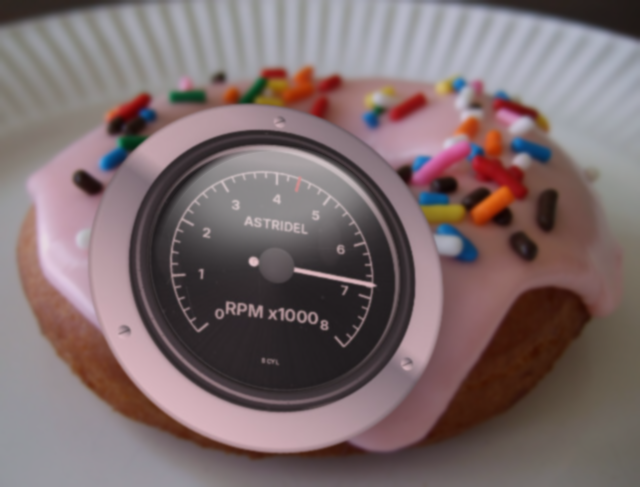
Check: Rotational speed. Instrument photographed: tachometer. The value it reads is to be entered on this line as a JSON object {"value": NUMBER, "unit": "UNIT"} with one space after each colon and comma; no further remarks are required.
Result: {"value": 6800, "unit": "rpm"}
